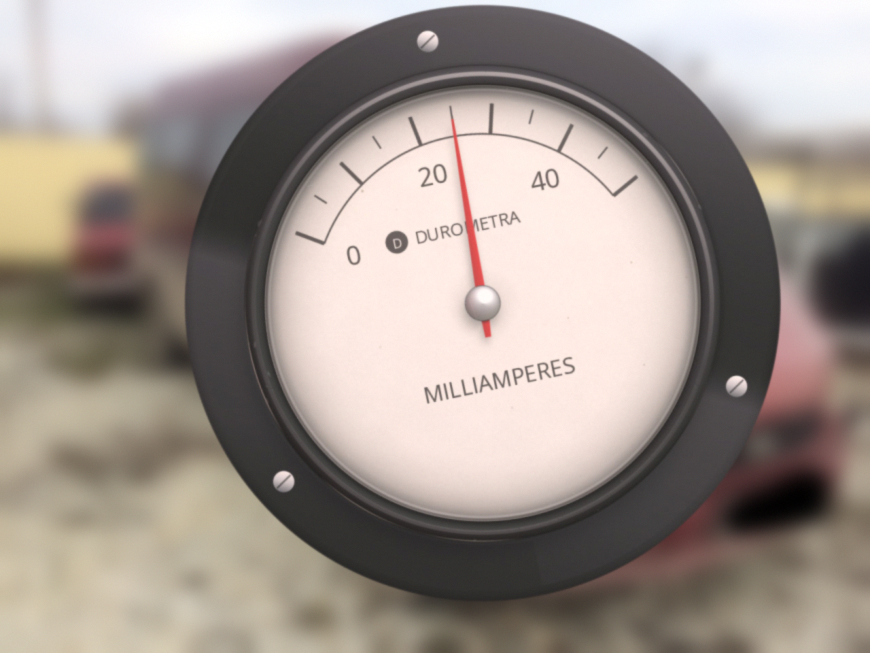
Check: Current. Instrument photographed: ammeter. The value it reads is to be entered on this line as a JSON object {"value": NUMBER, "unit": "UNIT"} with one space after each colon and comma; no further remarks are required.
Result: {"value": 25, "unit": "mA"}
